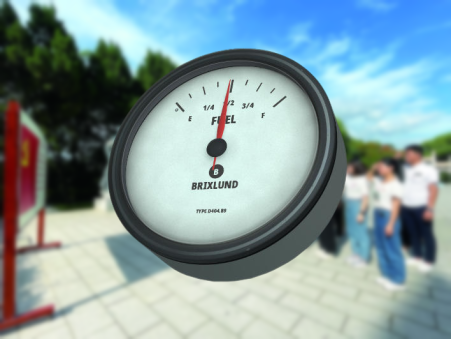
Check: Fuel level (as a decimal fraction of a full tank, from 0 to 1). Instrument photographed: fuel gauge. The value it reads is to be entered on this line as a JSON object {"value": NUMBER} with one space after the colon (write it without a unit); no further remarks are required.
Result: {"value": 0.5}
